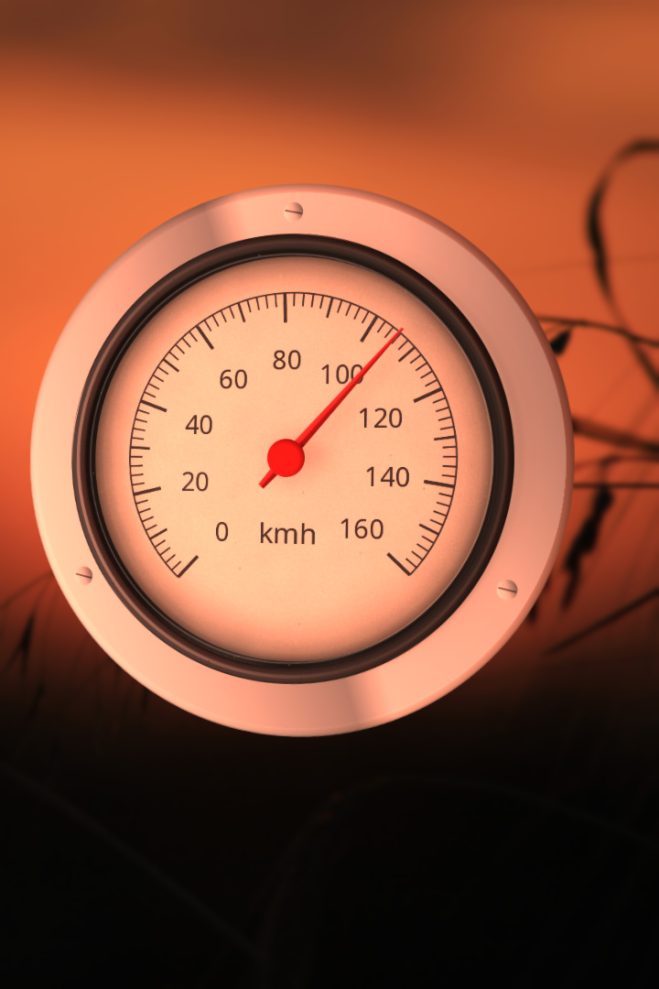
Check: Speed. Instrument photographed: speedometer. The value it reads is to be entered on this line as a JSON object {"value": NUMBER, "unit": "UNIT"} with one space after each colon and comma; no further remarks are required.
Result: {"value": 106, "unit": "km/h"}
